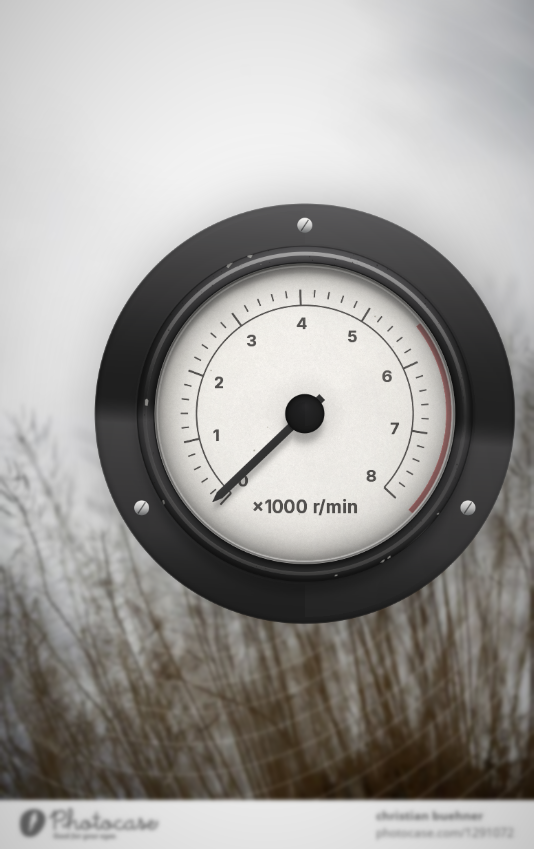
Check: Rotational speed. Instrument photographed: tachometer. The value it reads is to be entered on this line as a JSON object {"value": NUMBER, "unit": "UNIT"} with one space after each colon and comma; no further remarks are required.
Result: {"value": 100, "unit": "rpm"}
